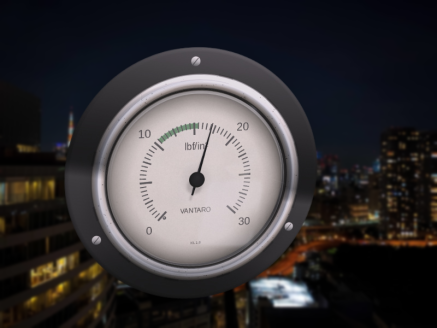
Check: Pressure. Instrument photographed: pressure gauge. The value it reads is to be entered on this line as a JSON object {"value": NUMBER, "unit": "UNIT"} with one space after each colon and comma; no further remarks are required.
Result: {"value": 17, "unit": "psi"}
